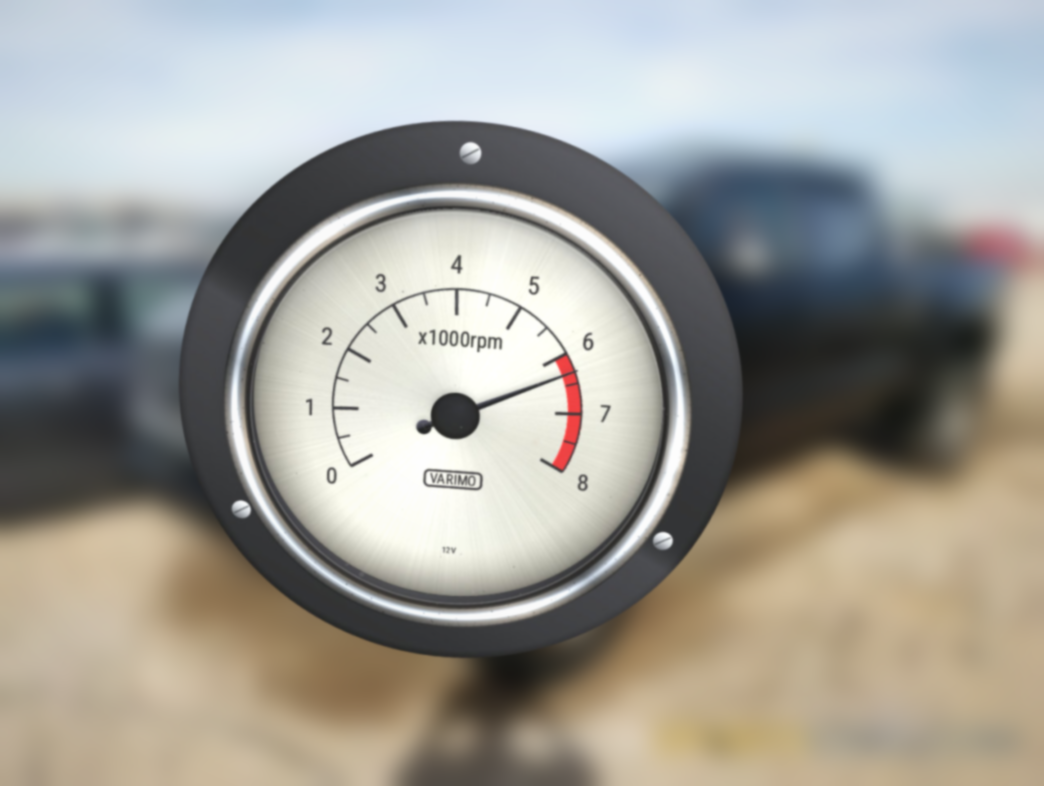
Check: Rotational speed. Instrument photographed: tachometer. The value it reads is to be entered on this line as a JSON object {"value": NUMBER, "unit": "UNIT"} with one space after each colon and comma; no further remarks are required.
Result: {"value": 6250, "unit": "rpm"}
